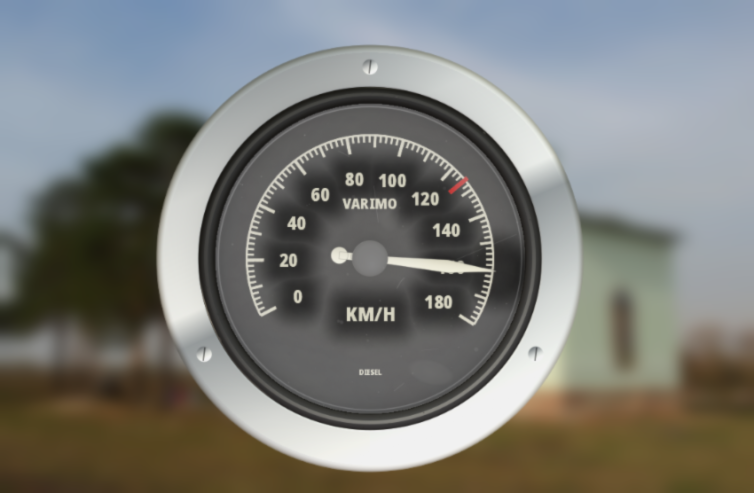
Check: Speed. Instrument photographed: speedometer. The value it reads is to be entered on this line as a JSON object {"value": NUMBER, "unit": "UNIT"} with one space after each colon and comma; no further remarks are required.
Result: {"value": 160, "unit": "km/h"}
